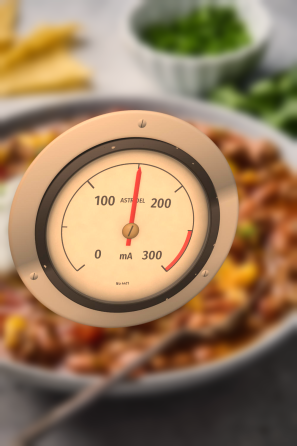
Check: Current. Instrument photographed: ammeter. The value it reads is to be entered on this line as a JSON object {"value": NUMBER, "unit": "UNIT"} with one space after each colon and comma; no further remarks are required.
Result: {"value": 150, "unit": "mA"}
